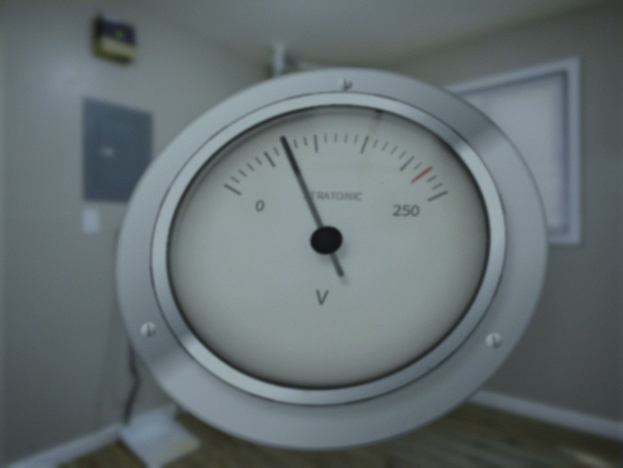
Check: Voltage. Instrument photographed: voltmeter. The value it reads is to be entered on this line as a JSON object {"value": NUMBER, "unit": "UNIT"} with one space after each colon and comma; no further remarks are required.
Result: {"value": 70, "unit": "V"}
